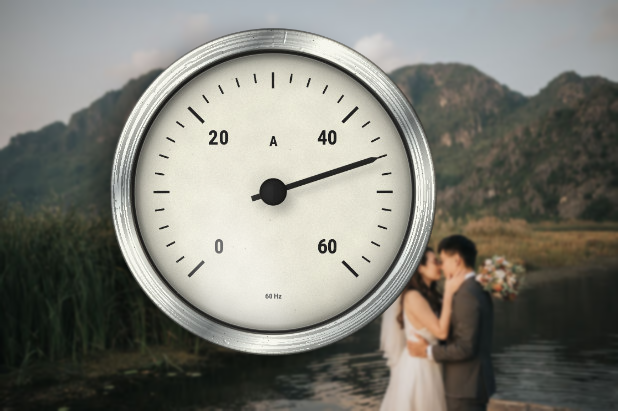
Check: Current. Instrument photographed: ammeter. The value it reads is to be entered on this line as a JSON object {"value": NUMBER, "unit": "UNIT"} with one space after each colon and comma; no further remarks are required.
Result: {"value": 46, "unit": "A"}
